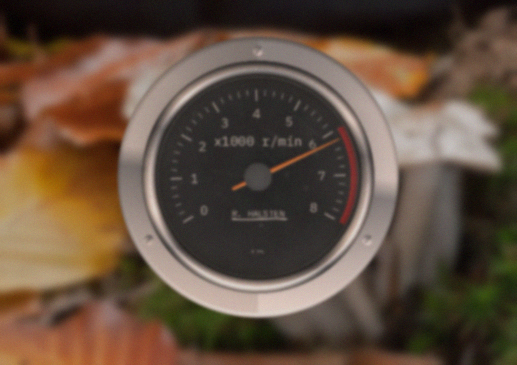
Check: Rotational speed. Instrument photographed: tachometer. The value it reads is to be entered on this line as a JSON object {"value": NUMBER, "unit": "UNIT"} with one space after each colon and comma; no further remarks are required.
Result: {"value": 6200, "unit": "rpm"}
